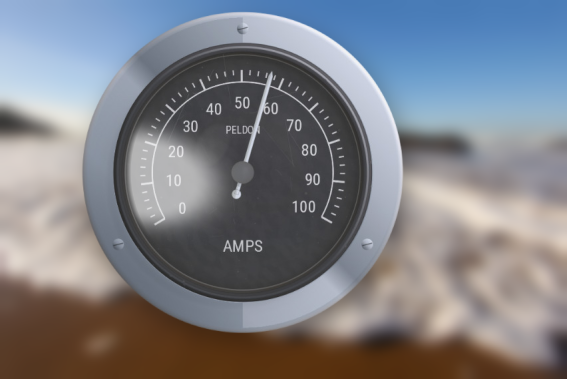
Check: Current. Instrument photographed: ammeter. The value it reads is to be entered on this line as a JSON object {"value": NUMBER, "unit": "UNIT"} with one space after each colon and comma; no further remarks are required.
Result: {"value": 57, "unit": "A"}
